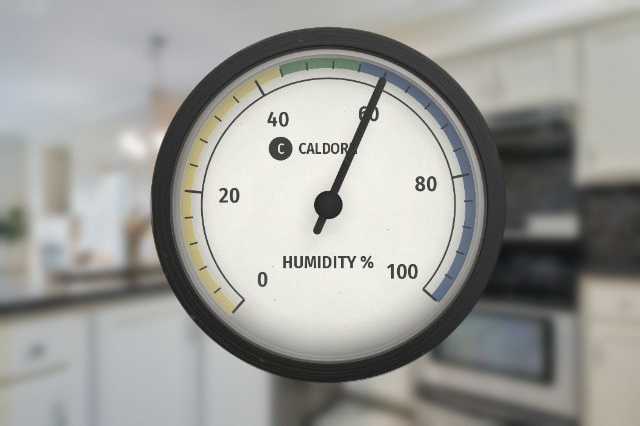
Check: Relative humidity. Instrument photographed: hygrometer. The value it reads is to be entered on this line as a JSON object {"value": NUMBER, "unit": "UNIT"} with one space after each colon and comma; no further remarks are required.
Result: {"value": 60, "unit": "%"}
